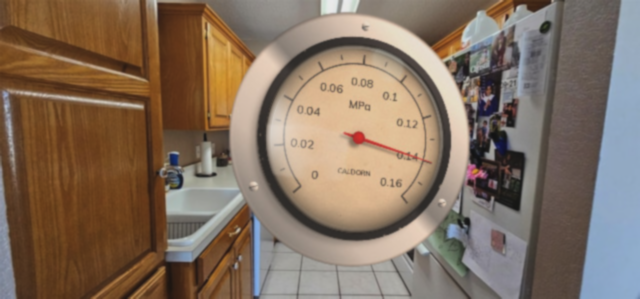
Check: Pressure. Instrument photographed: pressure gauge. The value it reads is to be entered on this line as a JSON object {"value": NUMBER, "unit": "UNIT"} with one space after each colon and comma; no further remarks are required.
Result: {"value": 0.14, "unit": "MPa"}
